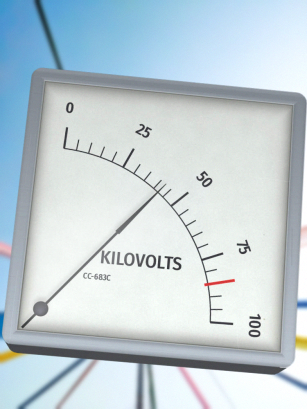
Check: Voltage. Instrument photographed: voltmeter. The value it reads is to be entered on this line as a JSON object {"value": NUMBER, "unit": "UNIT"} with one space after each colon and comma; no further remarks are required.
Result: {"value": 42.5, "unit": "kV"}
